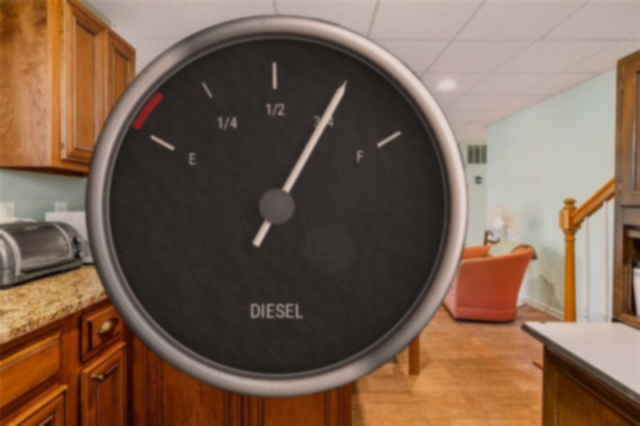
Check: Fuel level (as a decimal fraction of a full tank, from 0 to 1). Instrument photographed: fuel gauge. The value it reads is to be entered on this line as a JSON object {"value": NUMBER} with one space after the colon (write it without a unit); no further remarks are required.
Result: {"value": 0.75}
